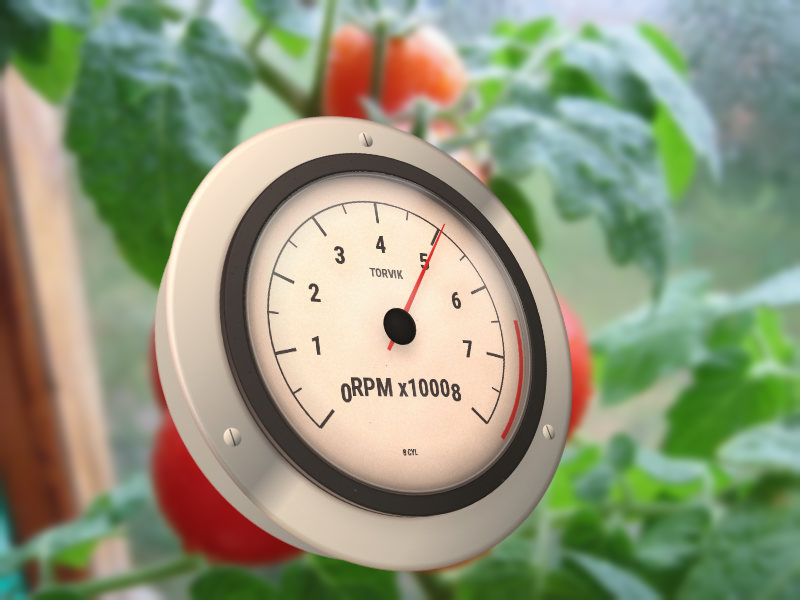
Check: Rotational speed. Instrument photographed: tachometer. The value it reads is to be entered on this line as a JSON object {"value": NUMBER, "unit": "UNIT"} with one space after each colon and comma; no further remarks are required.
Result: {"value": 5000, "unit": "rpm"}
